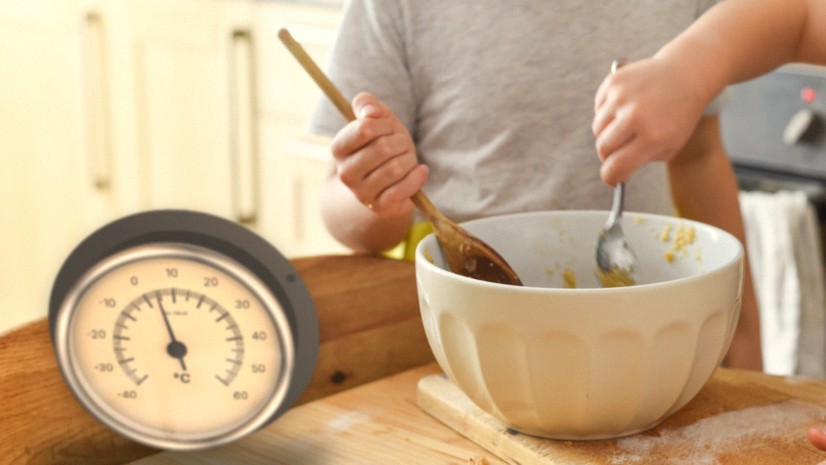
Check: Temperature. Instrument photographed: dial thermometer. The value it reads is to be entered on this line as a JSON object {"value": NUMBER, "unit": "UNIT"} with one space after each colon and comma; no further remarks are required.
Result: {"value": 5, "unit": "°C"}
